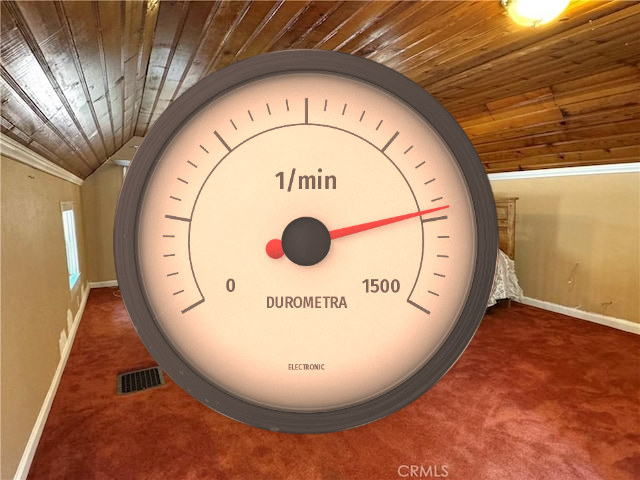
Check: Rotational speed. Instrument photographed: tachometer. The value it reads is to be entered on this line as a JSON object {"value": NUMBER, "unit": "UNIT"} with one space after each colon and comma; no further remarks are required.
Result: {"value": 1225, "unit": "rpm"}
